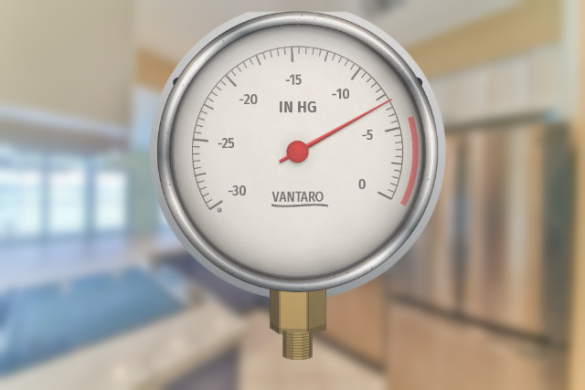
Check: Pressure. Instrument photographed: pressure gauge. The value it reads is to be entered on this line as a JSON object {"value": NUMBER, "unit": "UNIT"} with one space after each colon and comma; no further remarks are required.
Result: {"value": -7, "unit": "inHg"}
